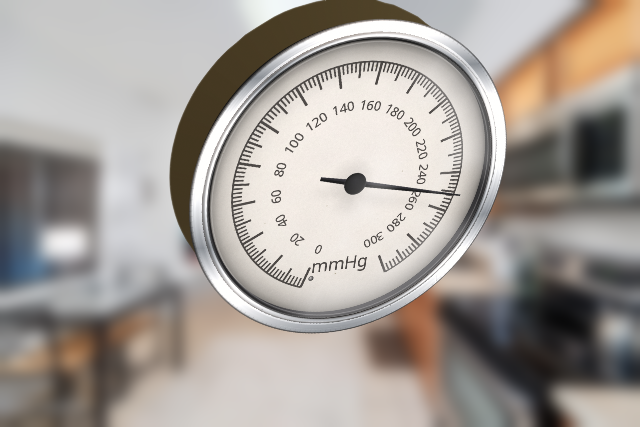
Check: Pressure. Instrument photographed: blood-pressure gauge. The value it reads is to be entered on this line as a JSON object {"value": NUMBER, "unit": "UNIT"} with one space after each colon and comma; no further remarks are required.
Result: {"value": 250, "unit": "mmHg"}
